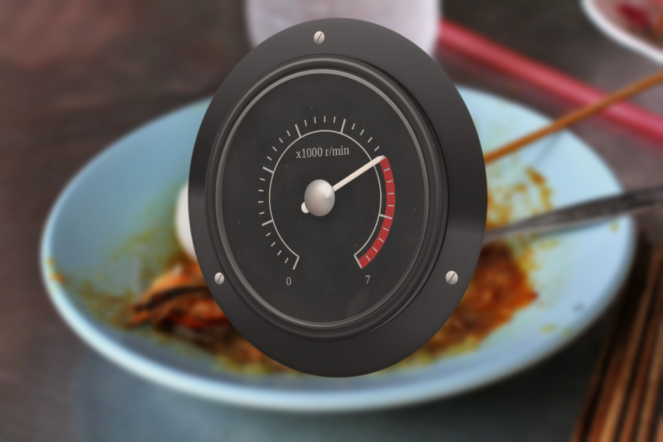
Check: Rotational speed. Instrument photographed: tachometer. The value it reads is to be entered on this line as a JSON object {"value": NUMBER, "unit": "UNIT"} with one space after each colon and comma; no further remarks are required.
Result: {"value": 5000, "unit": "rpm"}
